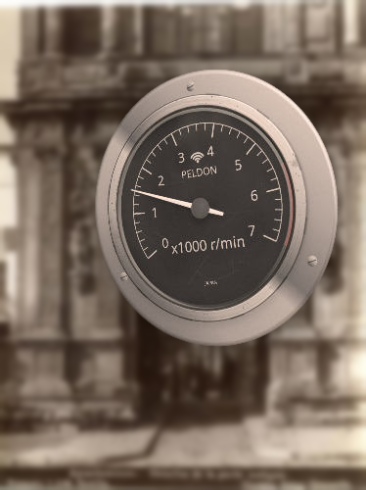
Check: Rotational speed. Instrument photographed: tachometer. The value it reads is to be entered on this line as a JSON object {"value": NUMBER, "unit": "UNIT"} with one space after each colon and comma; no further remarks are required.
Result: {"value": 1500, "unit": "rpm"}
